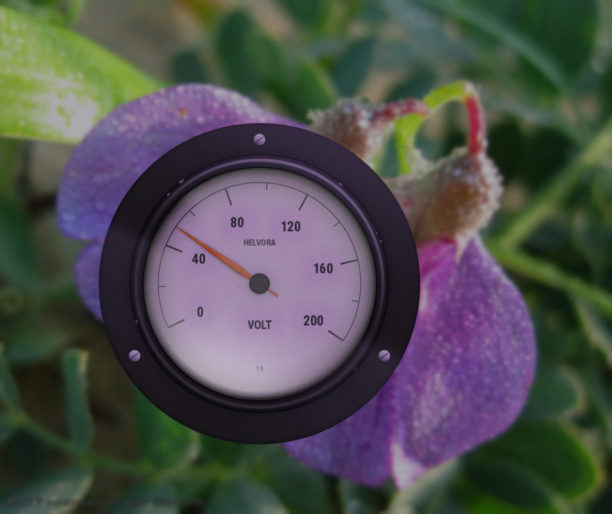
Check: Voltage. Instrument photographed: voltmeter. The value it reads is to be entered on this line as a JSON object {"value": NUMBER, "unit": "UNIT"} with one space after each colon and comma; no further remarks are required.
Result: {"value": 50, "unit": "V"}
